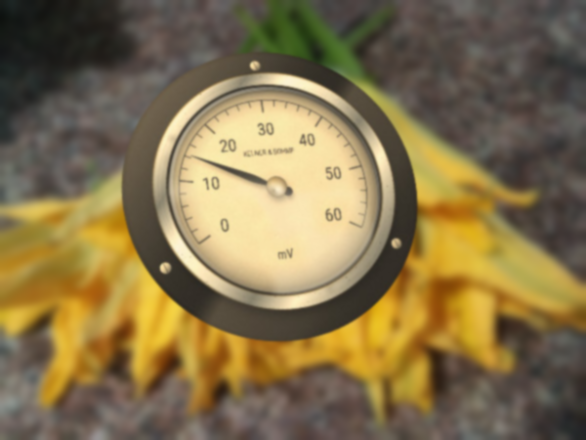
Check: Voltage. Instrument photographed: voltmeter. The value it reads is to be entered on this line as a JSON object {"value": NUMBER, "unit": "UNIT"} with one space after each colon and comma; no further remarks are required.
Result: {"value": 14, "unit": "mV"}
